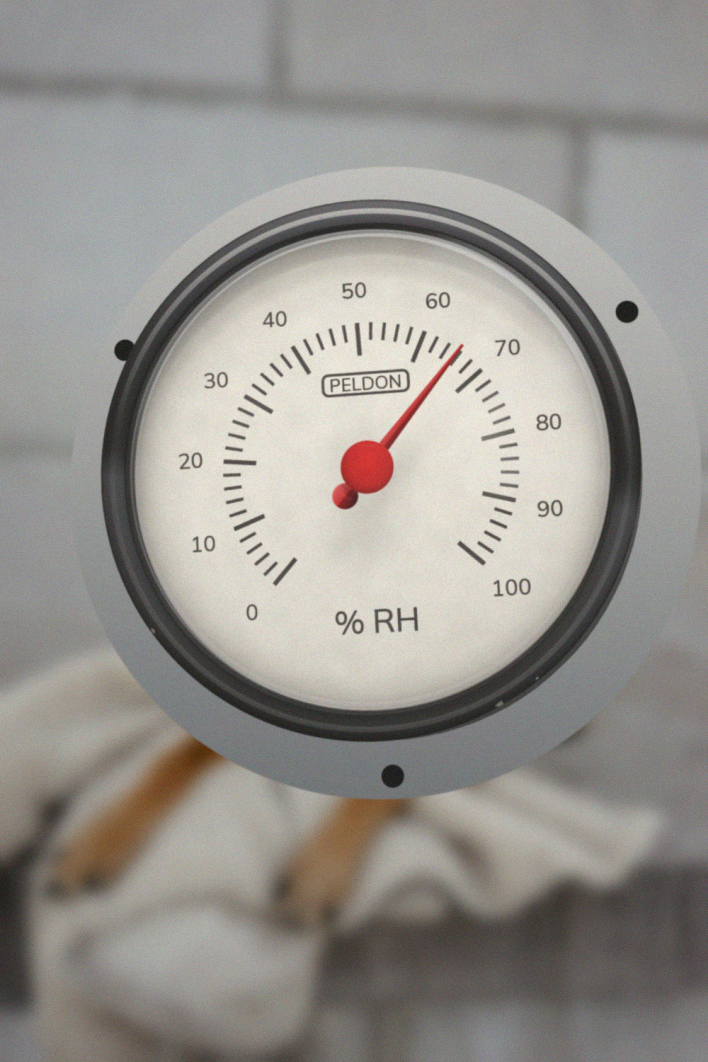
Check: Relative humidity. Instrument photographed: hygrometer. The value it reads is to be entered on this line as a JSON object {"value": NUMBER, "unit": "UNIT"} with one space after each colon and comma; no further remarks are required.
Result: {"value": 66, "unit": "%"}
